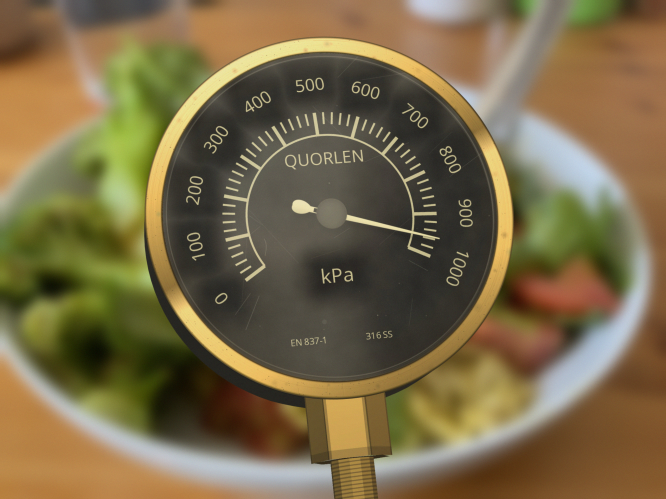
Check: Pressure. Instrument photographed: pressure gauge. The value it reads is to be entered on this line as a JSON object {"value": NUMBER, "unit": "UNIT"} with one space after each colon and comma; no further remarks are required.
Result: {"value": 960, "unit": "kPa"}
